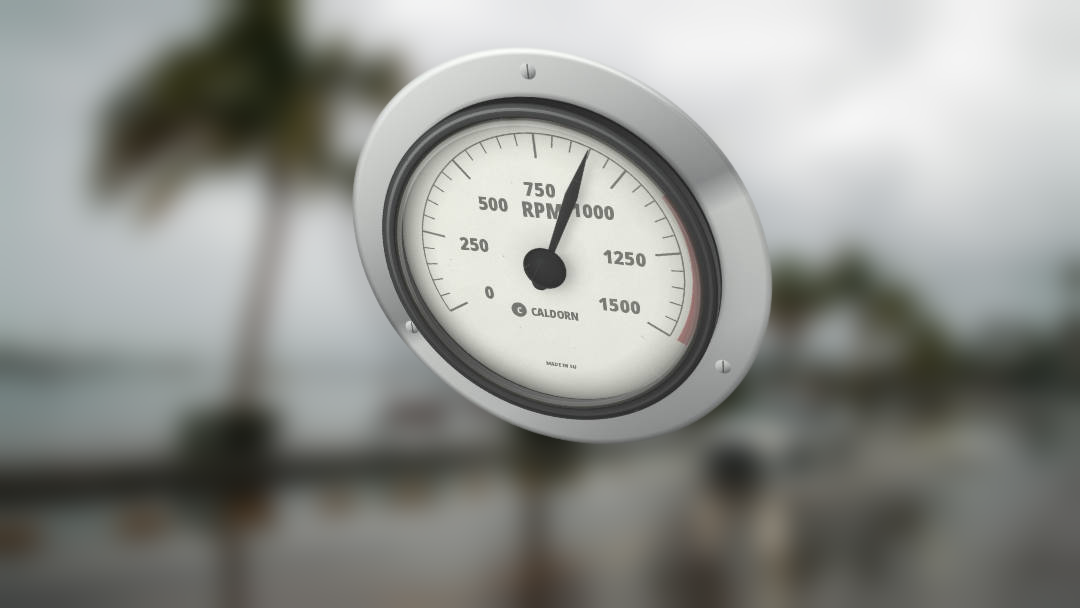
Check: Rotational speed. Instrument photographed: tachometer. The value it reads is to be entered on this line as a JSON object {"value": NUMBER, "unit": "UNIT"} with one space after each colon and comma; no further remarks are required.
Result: {"value": 900, "unit": "rpm"}
